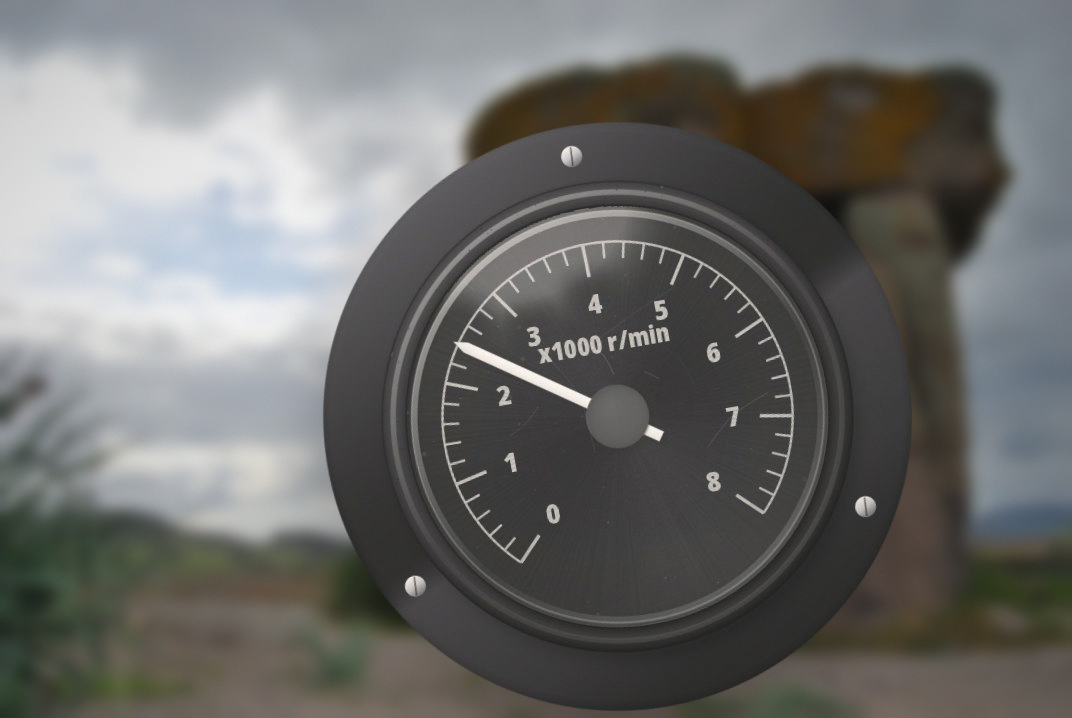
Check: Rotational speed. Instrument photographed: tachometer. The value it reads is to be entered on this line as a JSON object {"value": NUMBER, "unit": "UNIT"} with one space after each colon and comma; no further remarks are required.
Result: {"value": 2400, "unit": "rpm"}
